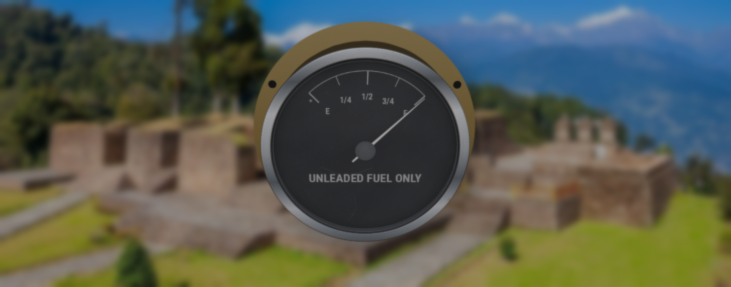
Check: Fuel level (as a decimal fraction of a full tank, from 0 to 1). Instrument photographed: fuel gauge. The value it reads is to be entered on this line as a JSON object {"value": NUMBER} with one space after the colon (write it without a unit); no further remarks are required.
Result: {"value": 1}
